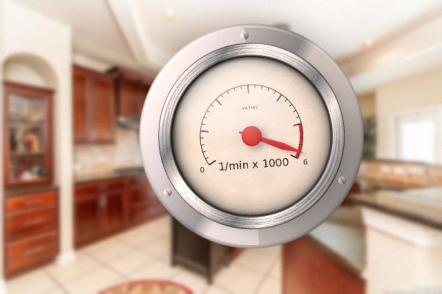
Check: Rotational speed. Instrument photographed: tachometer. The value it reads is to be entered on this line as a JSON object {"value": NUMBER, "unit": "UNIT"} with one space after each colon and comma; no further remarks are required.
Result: {"value": 5800, "unit": "rpm"}
